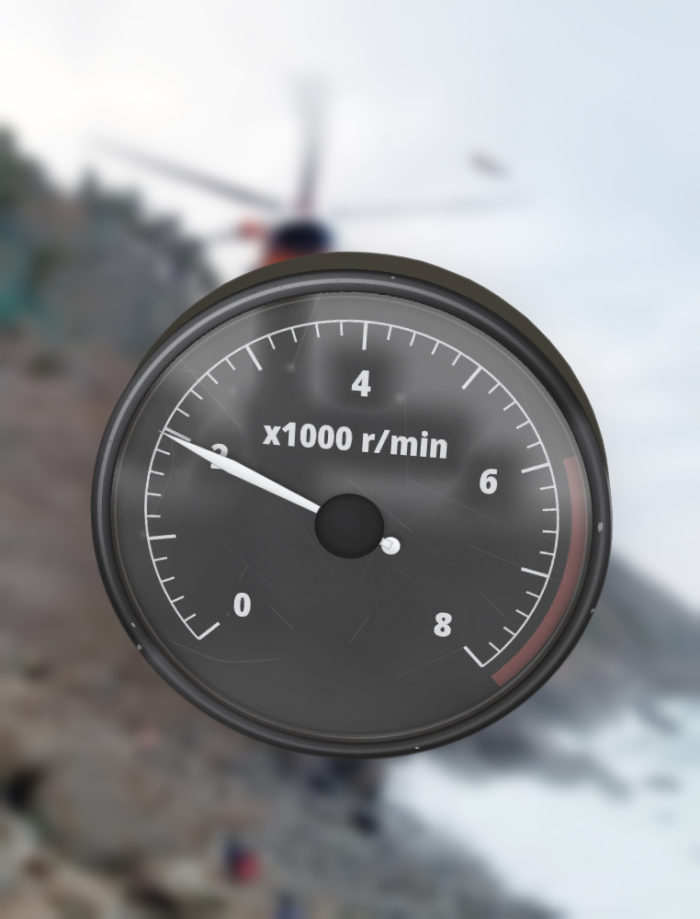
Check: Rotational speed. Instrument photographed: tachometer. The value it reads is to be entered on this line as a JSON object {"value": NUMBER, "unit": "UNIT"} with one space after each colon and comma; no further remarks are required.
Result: {"value": 2000, "unit": "rpm"}
